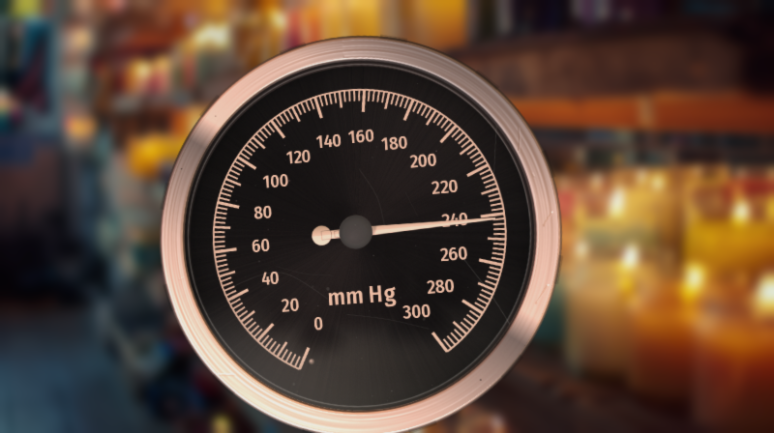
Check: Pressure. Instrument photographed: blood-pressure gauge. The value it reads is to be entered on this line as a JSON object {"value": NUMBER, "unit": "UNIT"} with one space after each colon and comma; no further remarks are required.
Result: {"value": 242, "unit": "mmHg"}
